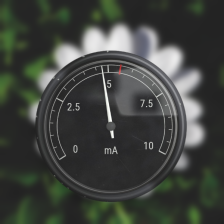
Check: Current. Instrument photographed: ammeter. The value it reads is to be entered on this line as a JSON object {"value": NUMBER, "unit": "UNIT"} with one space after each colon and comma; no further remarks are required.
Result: {"value": 4.75, "unit": "mA"}
